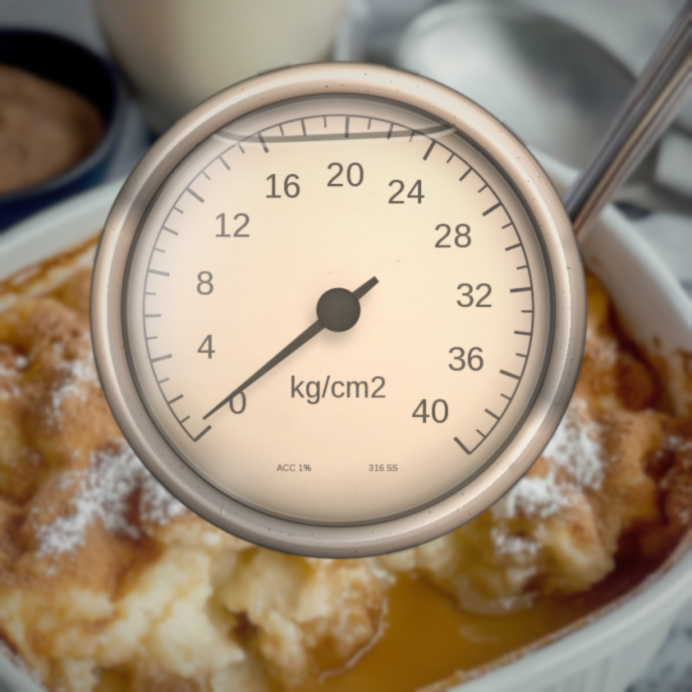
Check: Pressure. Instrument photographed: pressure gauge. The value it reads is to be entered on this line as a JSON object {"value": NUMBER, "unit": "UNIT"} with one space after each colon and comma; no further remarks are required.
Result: {"value": 0.5, "unit": "kg/cm²"}
